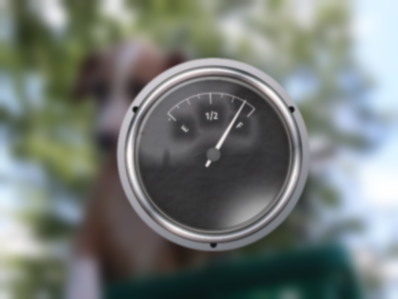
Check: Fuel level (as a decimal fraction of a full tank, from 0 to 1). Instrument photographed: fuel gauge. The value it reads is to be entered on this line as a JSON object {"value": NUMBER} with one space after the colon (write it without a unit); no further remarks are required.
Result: {"value": 0.875}
